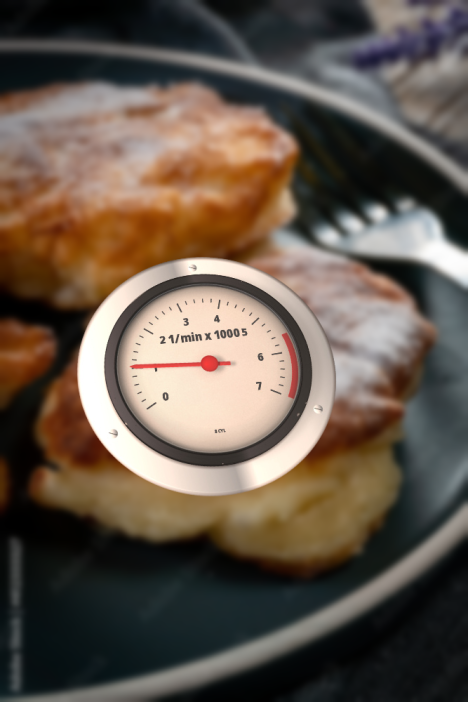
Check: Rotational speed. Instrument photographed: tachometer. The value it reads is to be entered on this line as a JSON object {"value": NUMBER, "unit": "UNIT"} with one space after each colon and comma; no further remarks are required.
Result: {"value": 1000, "unit": "rpm"}
